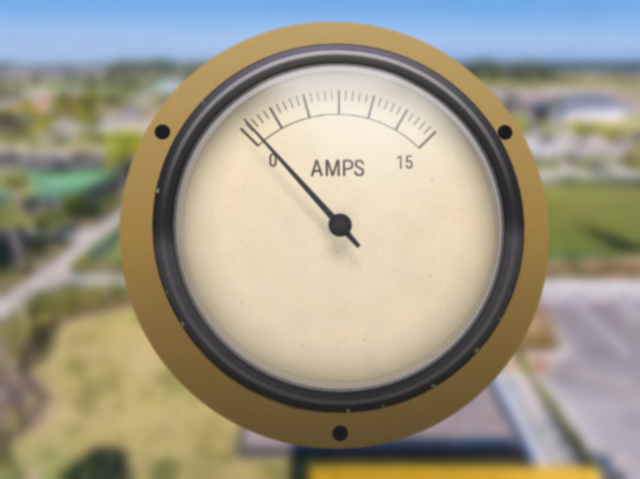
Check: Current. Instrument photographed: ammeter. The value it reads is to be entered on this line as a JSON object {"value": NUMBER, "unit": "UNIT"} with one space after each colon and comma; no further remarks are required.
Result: {"value": 0.5, "unit": "A"}
